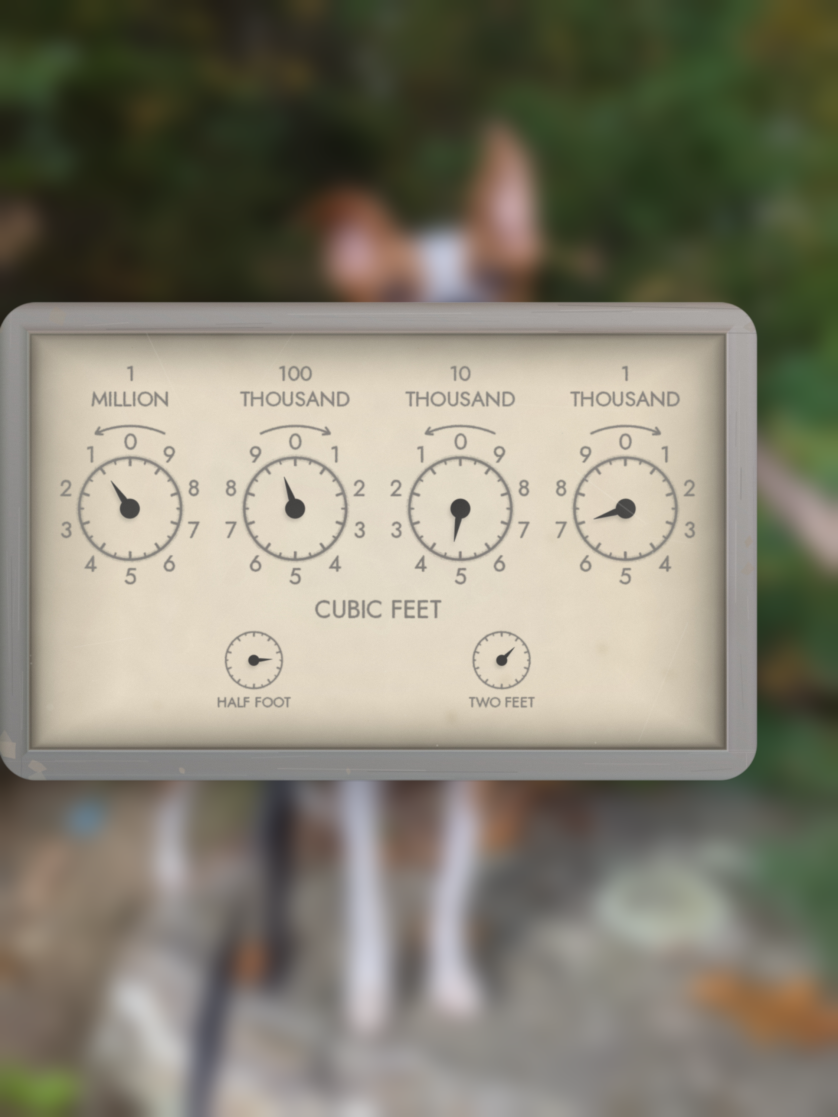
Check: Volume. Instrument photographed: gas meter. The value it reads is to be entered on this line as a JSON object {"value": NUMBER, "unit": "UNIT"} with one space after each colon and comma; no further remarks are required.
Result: {"value": 94700, "unit": "ft³"}
